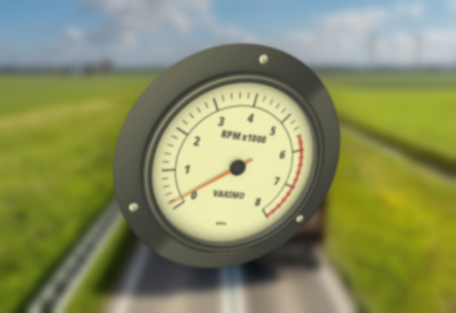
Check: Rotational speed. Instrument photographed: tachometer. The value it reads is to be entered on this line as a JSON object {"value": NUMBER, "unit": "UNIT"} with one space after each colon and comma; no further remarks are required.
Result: {"value": 200, "unit": "rpm"}
